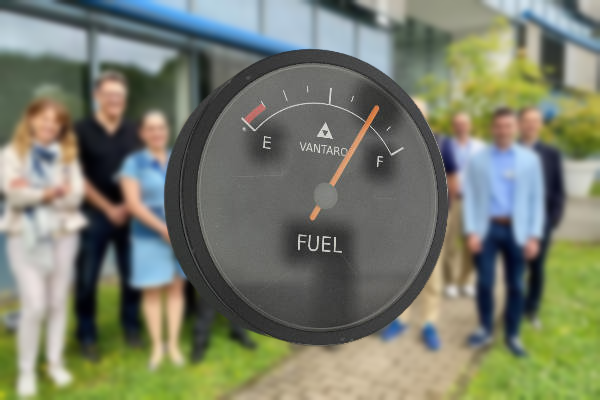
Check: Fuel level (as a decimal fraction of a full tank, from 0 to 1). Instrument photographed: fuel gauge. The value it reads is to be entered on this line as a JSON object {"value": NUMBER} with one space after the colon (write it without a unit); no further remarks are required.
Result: {"value": 0.75}
